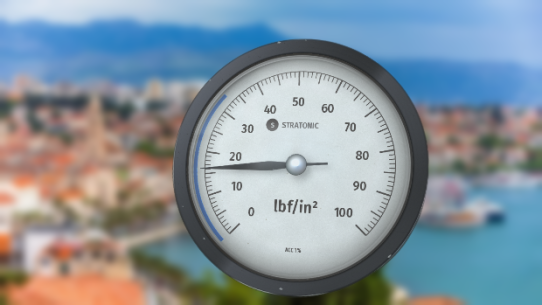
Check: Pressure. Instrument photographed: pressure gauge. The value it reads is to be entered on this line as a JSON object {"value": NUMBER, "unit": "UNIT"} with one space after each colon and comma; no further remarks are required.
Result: {"value": 16, "unit": "psi"}
